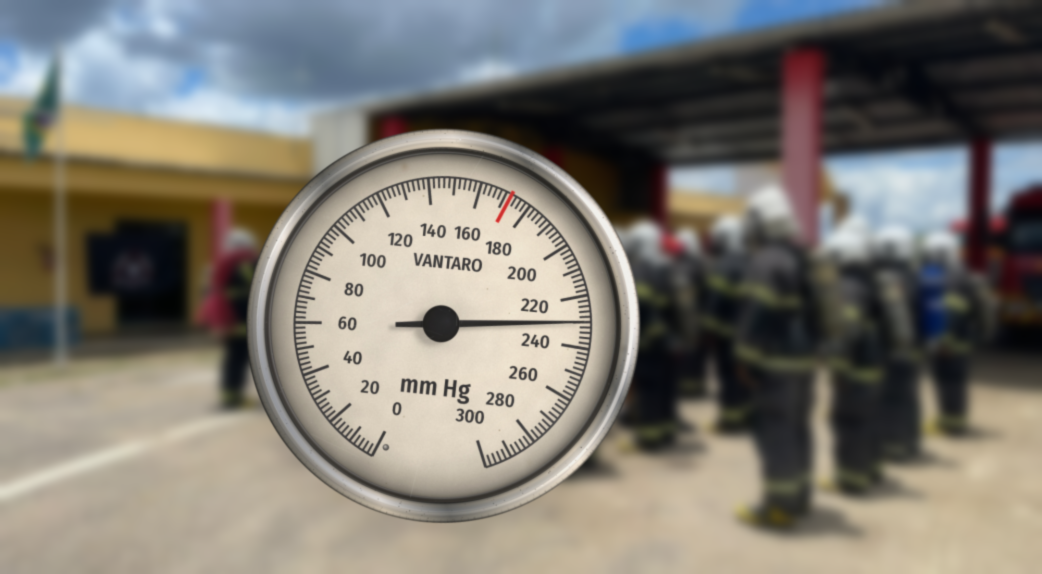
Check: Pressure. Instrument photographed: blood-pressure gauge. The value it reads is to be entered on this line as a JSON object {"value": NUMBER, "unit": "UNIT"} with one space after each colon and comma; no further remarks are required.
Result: {"value": 230, "unit": "mmHg"}
